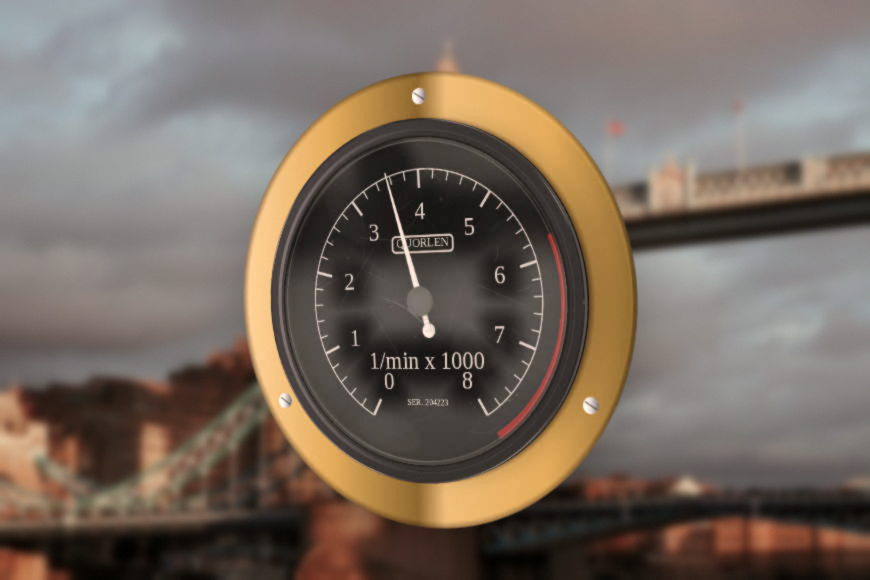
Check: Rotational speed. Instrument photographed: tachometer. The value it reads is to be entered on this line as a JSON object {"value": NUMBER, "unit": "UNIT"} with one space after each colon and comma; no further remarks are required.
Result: {"value": 3600, "unit": "rpm"}
